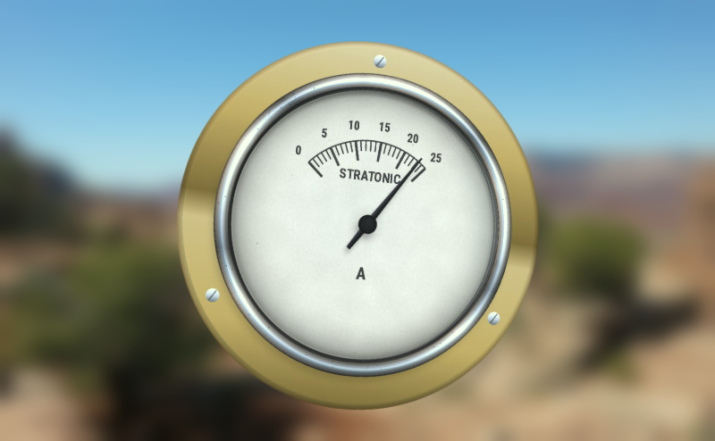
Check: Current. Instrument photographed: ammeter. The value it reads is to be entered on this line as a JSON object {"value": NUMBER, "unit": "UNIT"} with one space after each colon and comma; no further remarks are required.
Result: {"value": 23, "unit": "A"}
